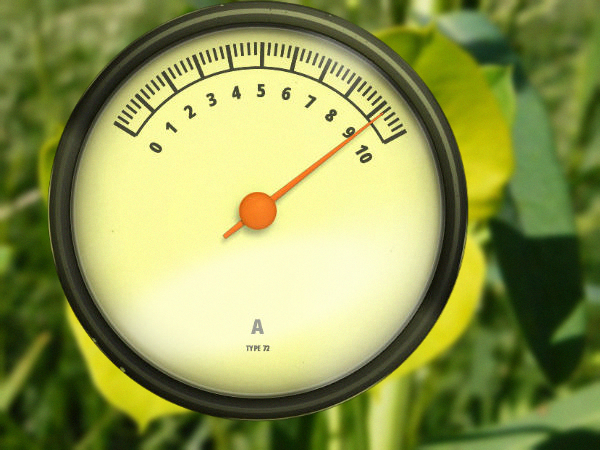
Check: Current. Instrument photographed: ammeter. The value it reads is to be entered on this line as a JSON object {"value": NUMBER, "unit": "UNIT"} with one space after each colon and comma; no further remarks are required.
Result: {"value": 9.2, "unit": "A"}
